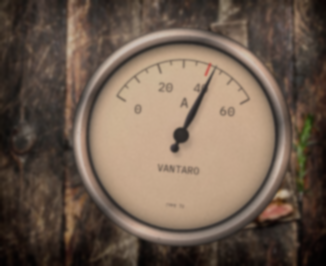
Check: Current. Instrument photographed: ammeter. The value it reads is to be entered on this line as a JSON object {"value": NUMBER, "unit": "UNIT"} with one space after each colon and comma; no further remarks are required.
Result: {"value": 42.5, "unit": "A"}
